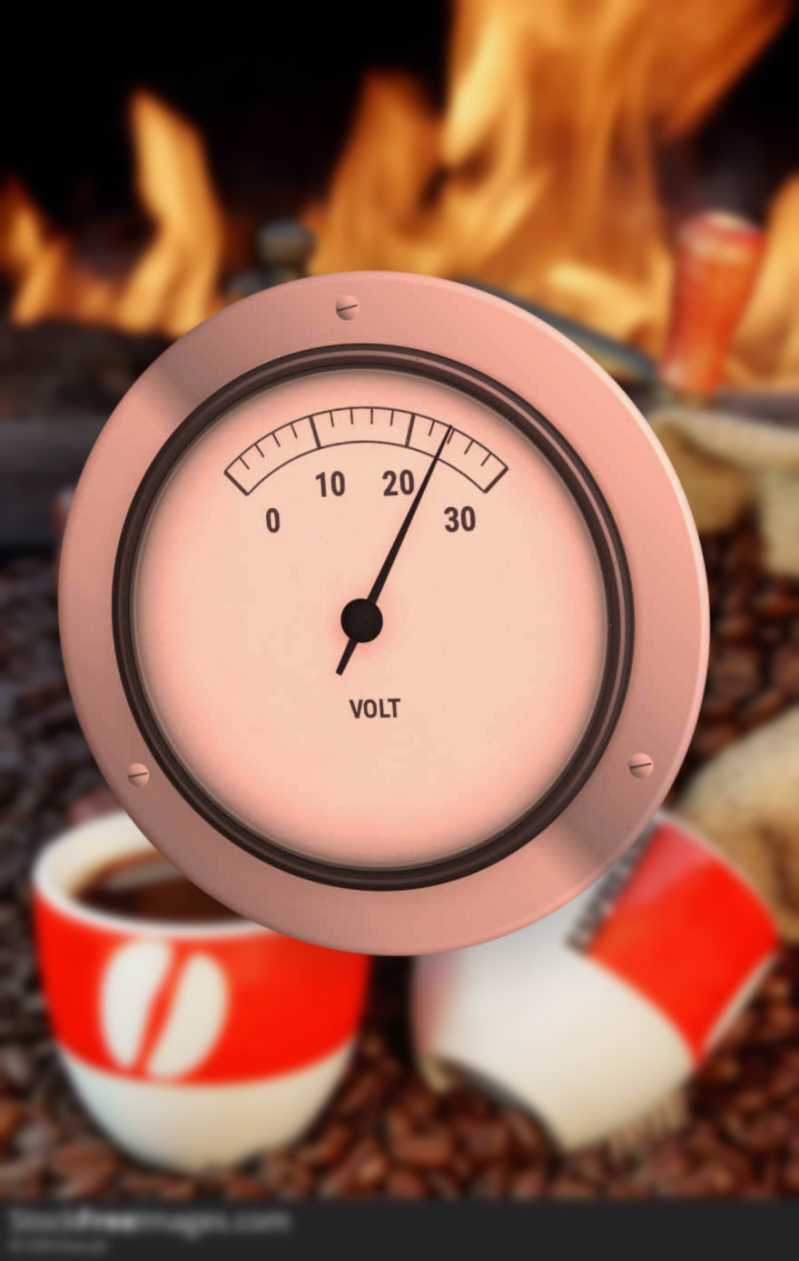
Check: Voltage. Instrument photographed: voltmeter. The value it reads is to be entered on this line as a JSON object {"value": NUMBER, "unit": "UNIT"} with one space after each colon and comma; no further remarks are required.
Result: {"value": 24, "unit": "V"}
